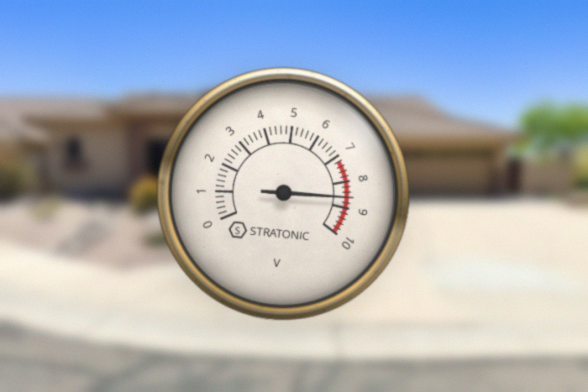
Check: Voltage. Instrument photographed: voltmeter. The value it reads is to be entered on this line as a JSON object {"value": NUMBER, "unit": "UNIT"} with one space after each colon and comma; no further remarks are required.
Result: {"value": 8.6, "unit": "V"}
